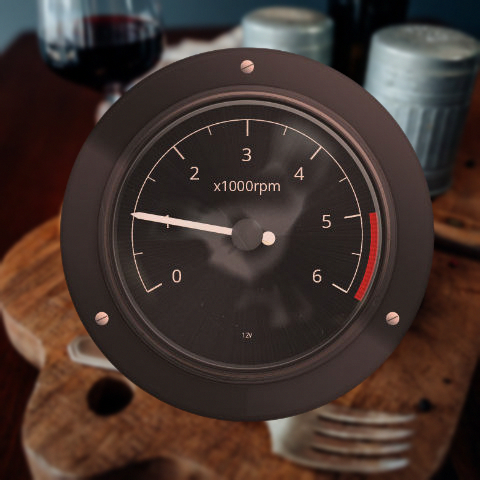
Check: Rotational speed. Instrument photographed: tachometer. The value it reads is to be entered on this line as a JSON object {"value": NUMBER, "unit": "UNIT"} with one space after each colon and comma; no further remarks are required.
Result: {"value": 1000, "unit": "rpm"}
